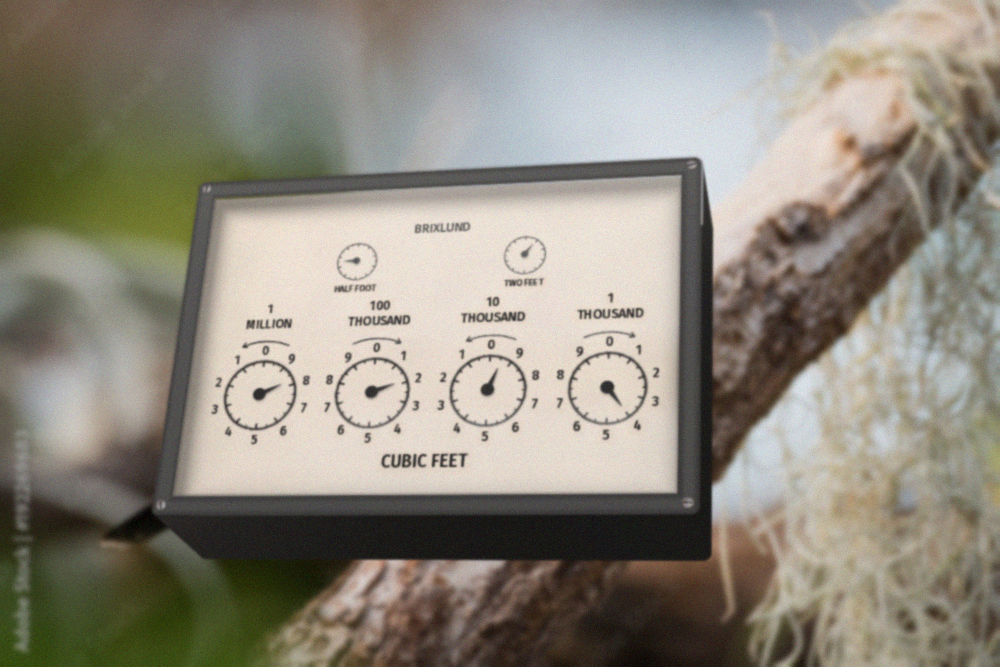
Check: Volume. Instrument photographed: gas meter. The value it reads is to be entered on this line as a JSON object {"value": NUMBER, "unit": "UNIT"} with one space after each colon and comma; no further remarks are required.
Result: {"value": 819400, "unit": "ft³"}
